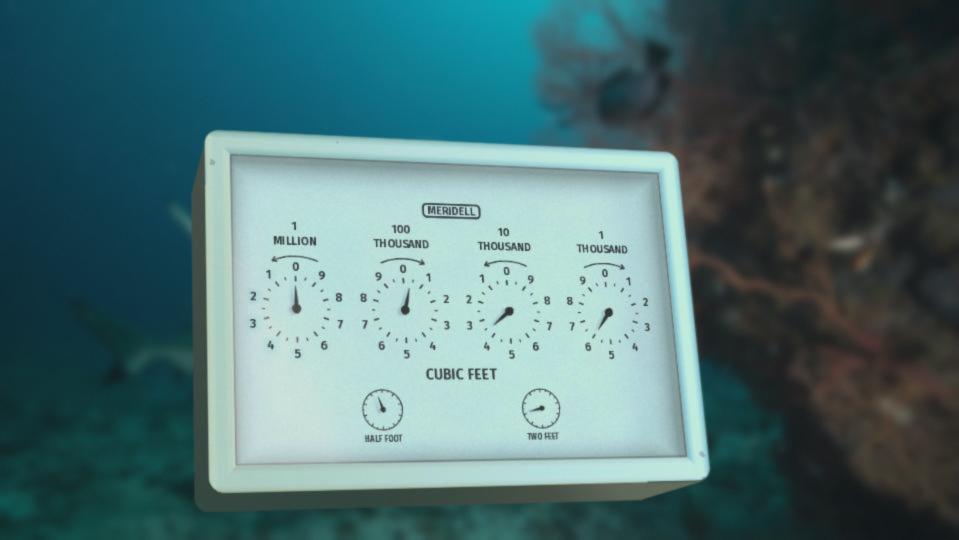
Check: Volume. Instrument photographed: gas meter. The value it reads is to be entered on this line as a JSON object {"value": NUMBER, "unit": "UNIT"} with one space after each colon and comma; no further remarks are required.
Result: {"value": 3600, "unit": "ft³"}
